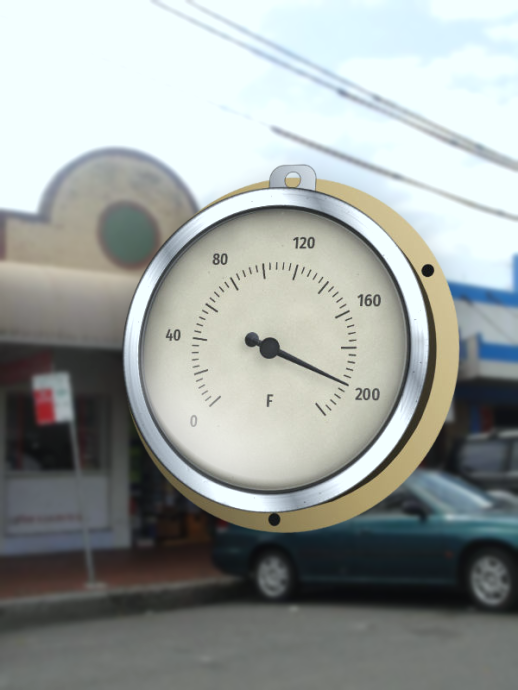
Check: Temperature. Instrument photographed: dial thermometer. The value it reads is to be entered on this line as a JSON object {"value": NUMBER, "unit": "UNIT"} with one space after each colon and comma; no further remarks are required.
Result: {"value": 200, "unit": "°F"}
